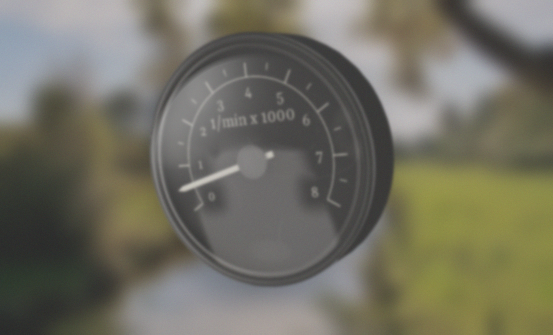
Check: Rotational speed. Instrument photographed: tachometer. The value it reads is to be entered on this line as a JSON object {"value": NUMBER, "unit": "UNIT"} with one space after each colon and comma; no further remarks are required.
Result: {"value": 500, "unit": "rpm"}
